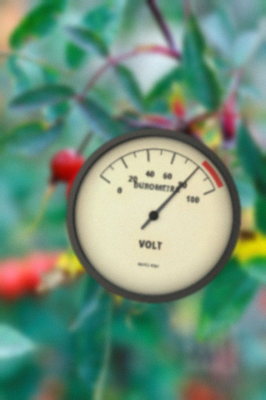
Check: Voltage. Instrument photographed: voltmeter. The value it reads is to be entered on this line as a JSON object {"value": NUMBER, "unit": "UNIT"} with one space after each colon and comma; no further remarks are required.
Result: {"value": 80, "unit": "V"}
